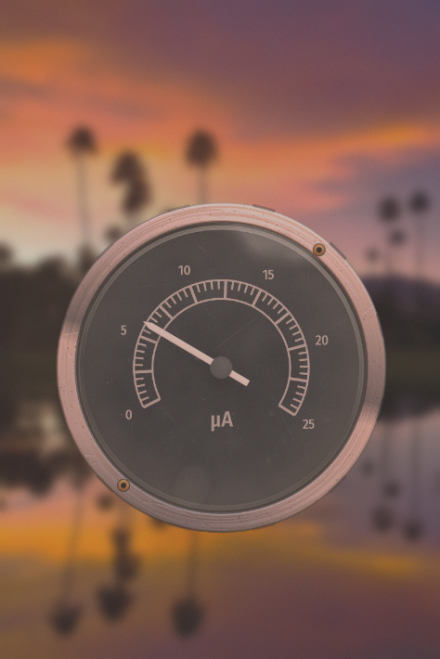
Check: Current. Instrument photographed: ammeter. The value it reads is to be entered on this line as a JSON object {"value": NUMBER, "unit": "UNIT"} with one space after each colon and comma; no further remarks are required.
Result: {"value": 6, "unit": "µA"}
